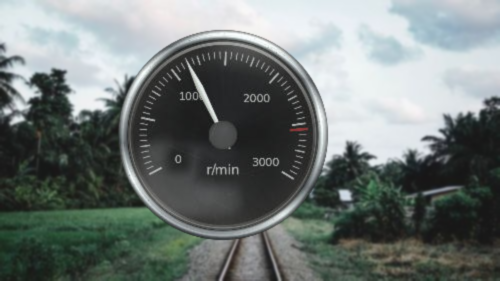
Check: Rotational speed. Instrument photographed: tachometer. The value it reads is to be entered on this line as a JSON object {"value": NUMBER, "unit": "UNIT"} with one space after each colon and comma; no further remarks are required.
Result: {"value": 1150, "unit": "rpm"}
